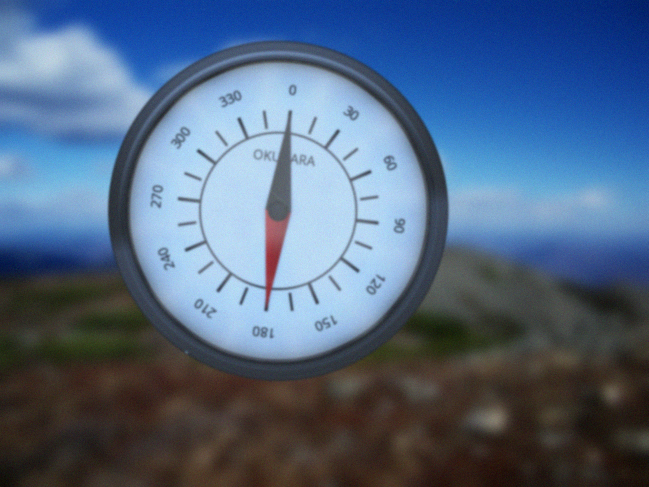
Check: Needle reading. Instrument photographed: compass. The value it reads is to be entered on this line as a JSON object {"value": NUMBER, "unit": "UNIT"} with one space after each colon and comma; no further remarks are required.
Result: {"value": 180, "unit": "°"}
